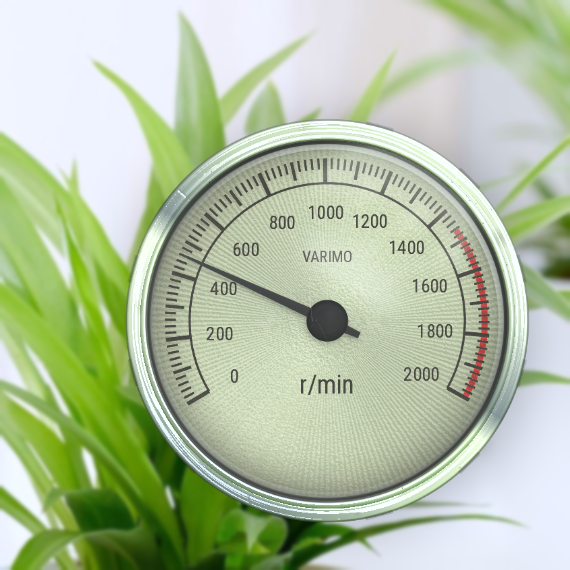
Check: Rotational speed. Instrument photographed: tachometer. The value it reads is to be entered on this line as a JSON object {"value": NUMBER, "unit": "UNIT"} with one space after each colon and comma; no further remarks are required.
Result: {"value": 460, "unit": "rpm"}
